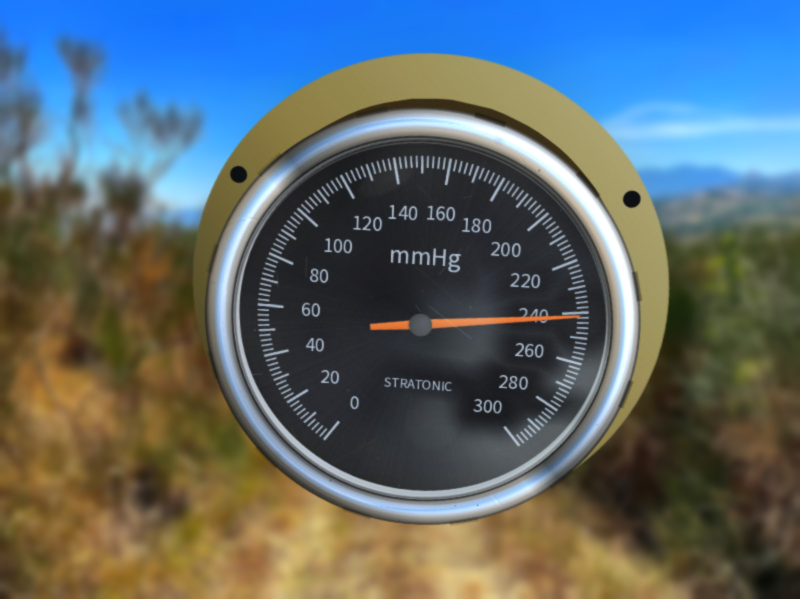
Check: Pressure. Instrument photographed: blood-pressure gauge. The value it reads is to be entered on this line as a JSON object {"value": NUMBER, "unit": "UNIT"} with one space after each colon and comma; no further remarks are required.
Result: {"value": 240, "unit": "mmHg"}
